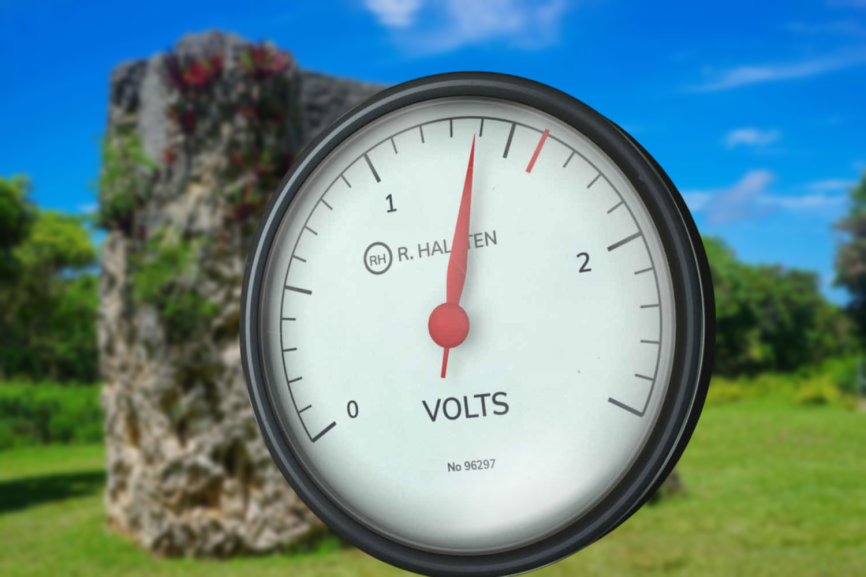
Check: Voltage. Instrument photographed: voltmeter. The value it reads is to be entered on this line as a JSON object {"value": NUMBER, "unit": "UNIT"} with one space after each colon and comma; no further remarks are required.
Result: {"value": 1.4, "unit": "V"}
